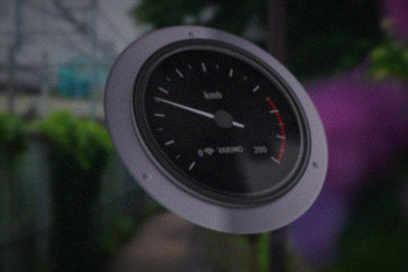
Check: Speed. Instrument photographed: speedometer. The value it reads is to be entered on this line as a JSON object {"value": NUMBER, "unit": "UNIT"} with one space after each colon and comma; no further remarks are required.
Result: {"value": 50, "unit": "km/h"}
